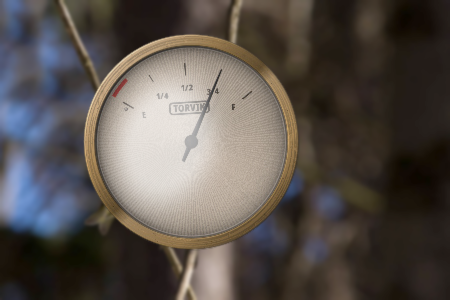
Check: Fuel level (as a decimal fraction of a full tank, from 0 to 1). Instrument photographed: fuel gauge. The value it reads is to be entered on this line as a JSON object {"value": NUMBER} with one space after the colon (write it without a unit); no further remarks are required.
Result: {"value": 0.75}
